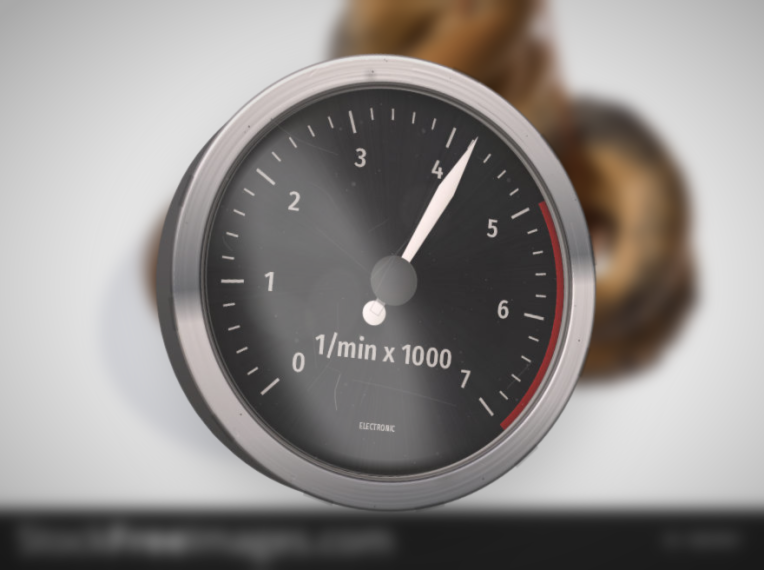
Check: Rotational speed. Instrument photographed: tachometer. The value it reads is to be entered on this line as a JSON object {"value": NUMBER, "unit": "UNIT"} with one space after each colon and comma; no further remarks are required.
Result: {"value": 4200, "unit": "rpm"}
